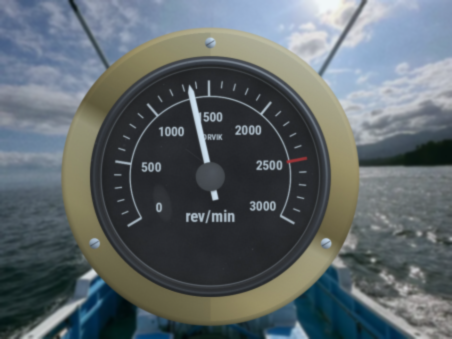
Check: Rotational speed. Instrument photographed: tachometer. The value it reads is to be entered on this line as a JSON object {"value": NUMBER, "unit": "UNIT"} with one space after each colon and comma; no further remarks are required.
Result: {"value": 1350, "unit": "rpm"}
